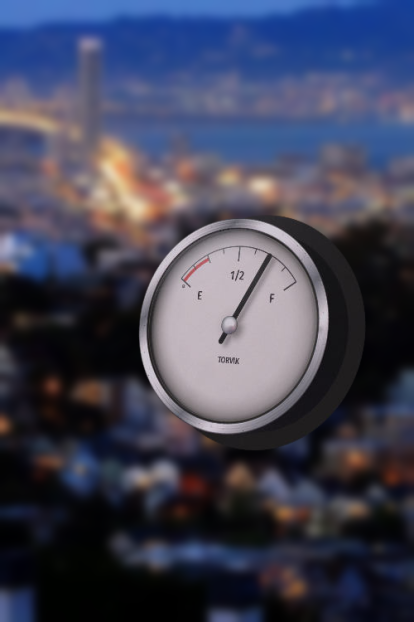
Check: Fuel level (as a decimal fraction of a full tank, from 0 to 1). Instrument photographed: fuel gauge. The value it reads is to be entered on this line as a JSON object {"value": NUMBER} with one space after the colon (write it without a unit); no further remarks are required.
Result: {"value": 0.75}
